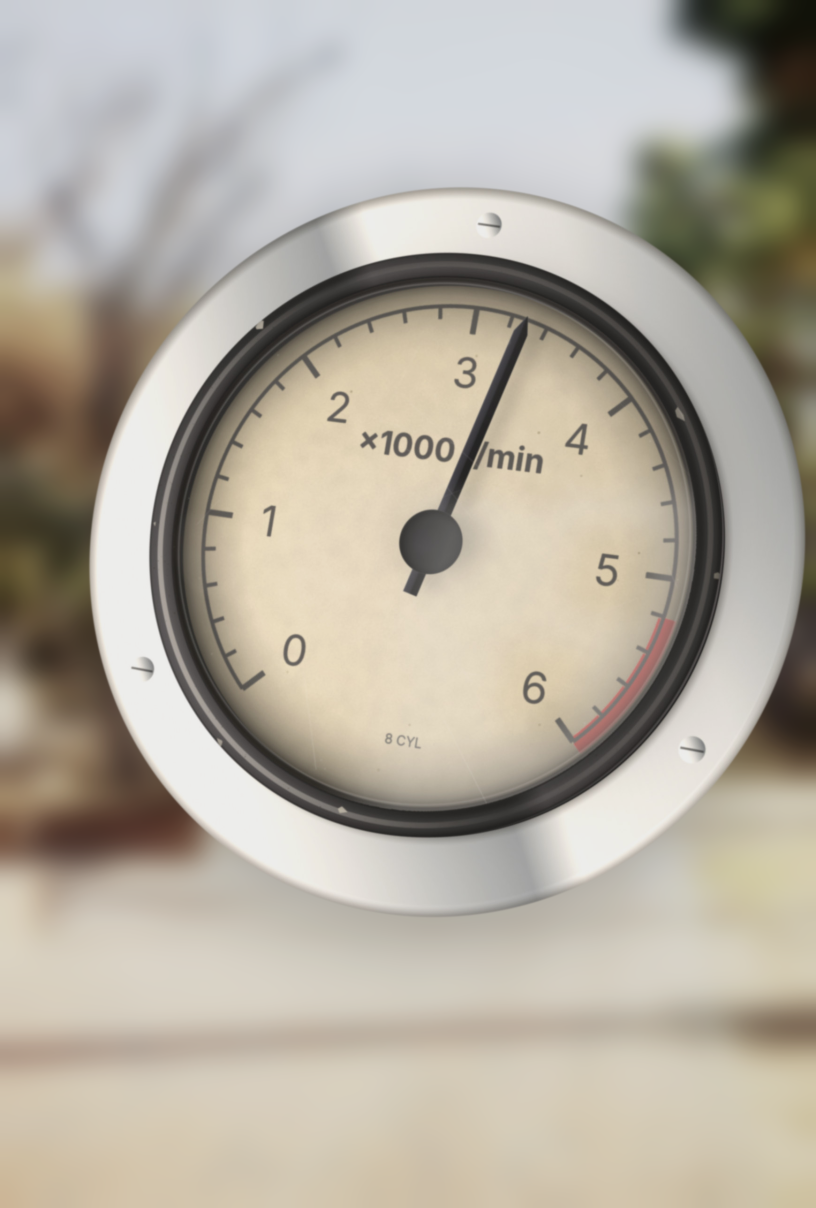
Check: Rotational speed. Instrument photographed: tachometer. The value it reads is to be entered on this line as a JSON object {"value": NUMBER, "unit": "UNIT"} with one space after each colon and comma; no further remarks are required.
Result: {"value": 3300, "unit": "rpm"}
